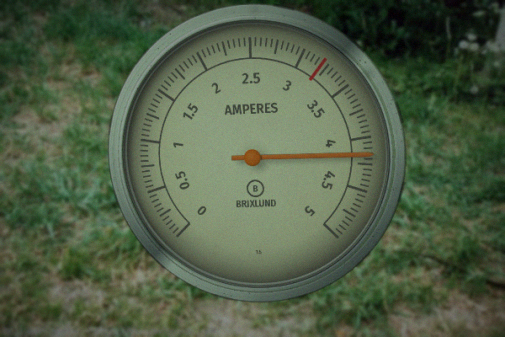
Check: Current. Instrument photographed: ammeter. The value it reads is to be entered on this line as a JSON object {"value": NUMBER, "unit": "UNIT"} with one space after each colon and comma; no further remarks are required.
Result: {"value": 4.15, "unit": "A"}
